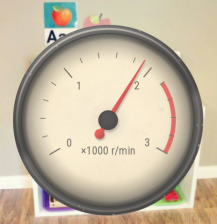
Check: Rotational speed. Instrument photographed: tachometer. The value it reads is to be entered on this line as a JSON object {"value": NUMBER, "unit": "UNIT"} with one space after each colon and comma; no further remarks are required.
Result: {"value": 1900, "unit": "rpm"}
